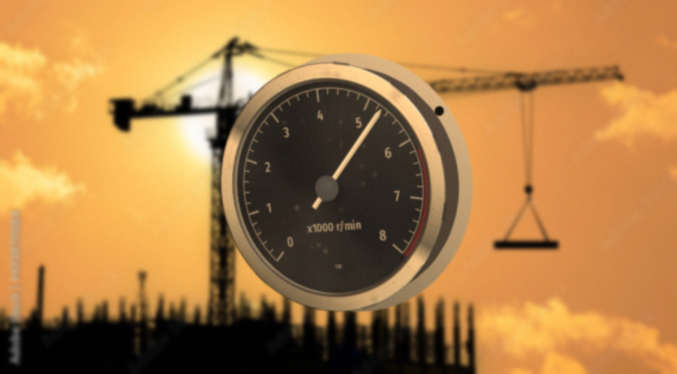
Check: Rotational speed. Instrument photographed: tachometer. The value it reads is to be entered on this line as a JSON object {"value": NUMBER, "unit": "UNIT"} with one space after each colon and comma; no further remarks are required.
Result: {"value": 5300, "unit": "rpm"}
